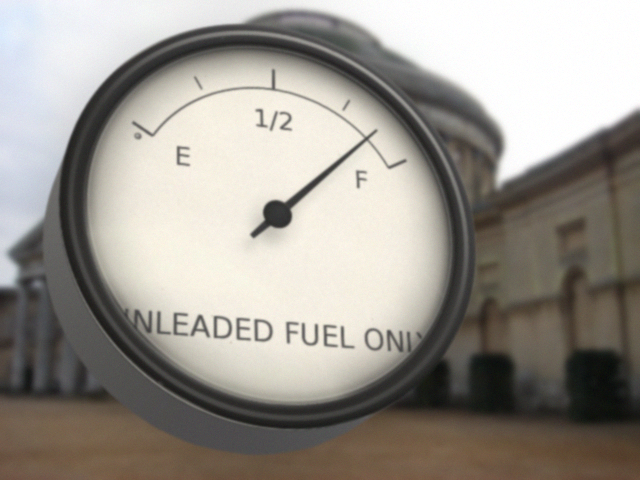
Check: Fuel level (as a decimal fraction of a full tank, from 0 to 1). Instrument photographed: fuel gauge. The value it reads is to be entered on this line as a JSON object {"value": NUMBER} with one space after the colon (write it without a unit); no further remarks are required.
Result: {"value": 0.875}
